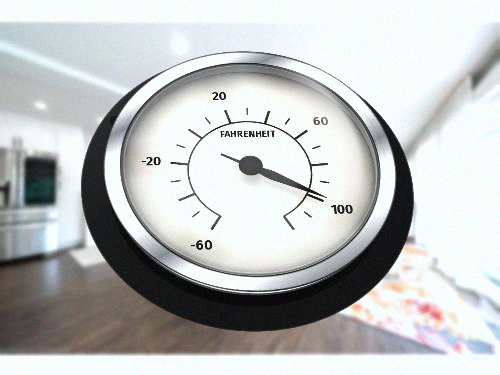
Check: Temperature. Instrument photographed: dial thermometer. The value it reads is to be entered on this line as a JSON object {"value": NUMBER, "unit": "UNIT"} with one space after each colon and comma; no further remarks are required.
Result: {"value": 100, "unit": "°F"}
